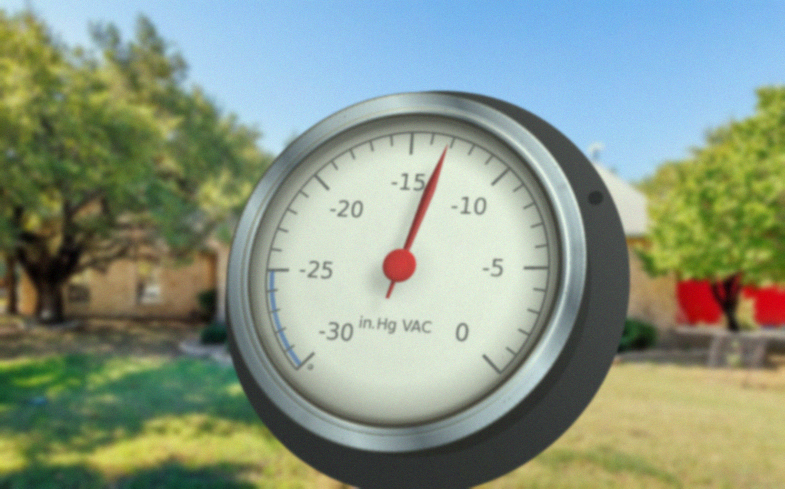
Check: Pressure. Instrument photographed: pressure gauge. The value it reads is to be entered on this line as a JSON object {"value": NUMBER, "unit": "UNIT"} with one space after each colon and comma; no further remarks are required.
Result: {"value": -13, "unit": "inHg"}
